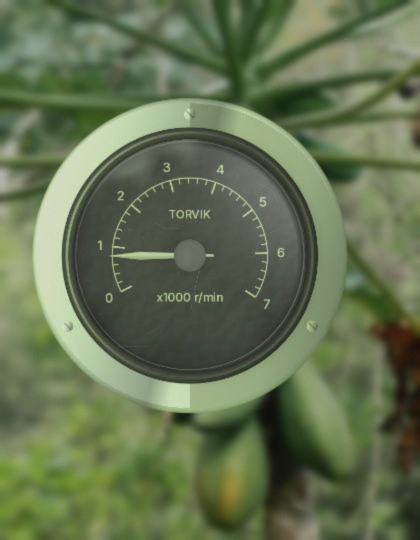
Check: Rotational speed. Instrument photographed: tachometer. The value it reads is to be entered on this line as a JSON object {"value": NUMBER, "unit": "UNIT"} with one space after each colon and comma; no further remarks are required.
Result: {"value": 800, "unit": "rpm"}
